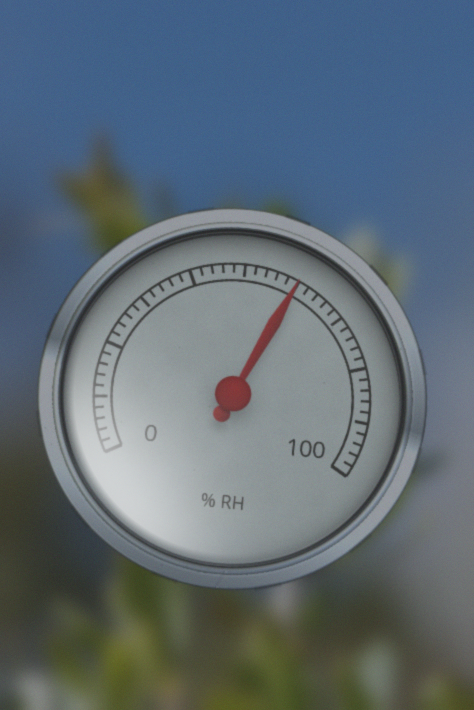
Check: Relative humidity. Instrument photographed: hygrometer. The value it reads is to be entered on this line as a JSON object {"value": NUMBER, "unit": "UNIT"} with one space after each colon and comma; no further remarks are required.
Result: {"value": 60, "unit": "%"}
